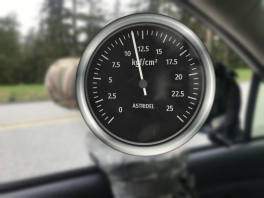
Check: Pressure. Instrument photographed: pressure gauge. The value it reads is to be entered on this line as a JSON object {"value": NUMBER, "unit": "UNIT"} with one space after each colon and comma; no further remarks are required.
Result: {"value": 11.5, "unit": "kg/cm²"}
